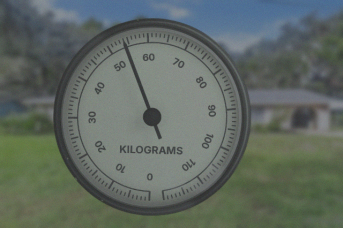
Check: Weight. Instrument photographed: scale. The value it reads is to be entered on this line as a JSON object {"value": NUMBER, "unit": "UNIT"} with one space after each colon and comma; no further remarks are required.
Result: {"value": 54, "unit": "kg"}
